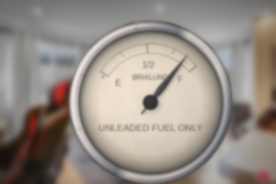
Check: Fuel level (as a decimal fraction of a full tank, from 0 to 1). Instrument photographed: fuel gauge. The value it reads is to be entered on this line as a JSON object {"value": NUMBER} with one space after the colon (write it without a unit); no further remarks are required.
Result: {"value": 0.875}
